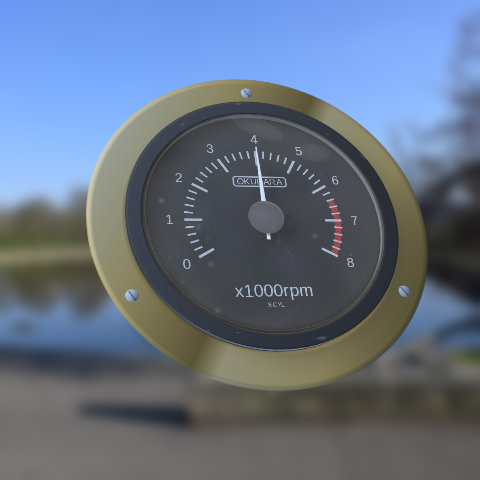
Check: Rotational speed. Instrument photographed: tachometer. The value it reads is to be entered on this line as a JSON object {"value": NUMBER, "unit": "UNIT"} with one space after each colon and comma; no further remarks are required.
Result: {"value": 4000, "unit": "rpm"}
